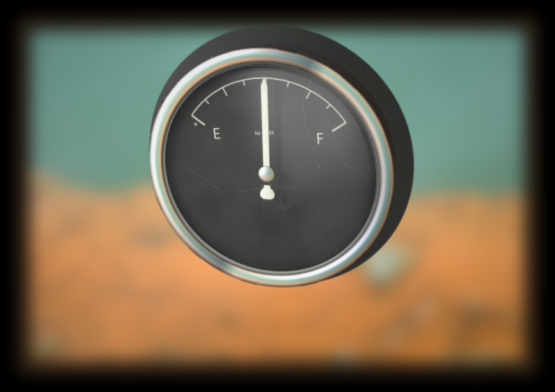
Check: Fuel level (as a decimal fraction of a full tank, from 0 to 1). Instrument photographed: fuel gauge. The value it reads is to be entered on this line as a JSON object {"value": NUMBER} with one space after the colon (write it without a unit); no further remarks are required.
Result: {"value": 0.5}
